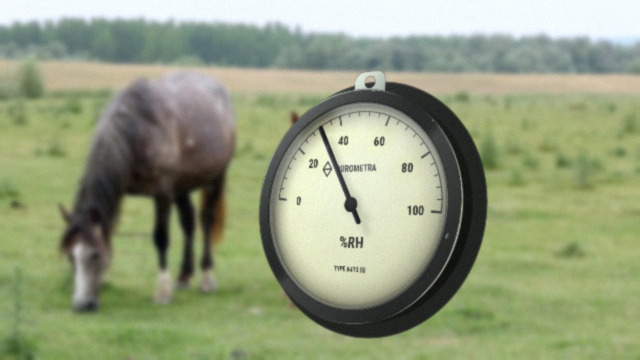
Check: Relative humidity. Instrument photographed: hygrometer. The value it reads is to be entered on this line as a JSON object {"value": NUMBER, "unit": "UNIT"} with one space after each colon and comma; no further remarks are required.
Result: {"value": 32, "unit": "%"}
